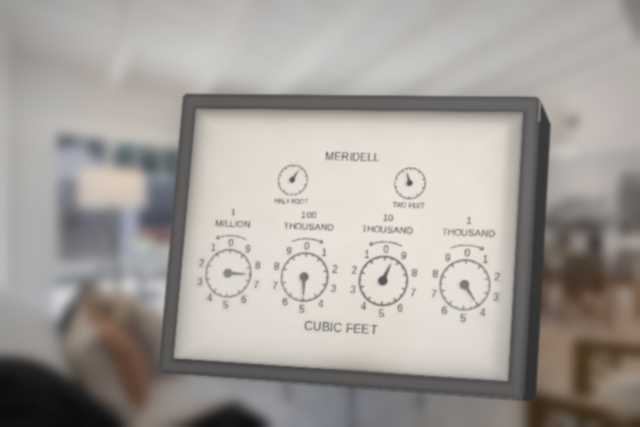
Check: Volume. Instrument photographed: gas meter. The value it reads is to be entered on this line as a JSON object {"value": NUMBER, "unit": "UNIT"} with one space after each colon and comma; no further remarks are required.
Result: {"value": 749400, "unit": "ft³"}
